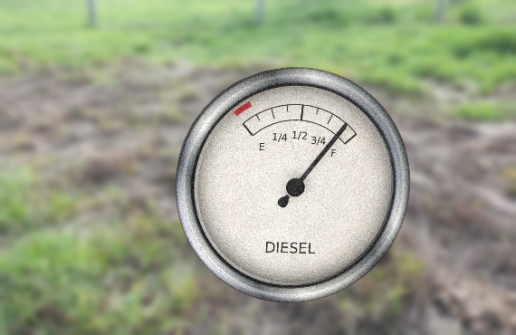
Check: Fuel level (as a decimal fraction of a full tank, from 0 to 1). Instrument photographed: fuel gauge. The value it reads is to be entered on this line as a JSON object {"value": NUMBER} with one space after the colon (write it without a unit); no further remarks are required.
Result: {"value": 0.875}
